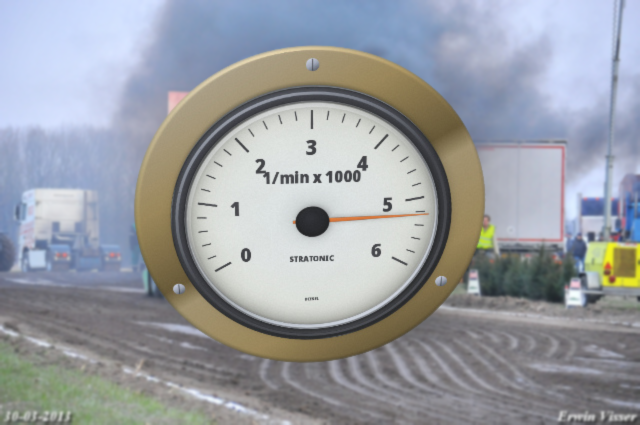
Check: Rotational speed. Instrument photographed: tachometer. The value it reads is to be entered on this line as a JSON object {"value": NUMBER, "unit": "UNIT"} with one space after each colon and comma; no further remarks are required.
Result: {"value": 5200, "unit": "rpm"}
